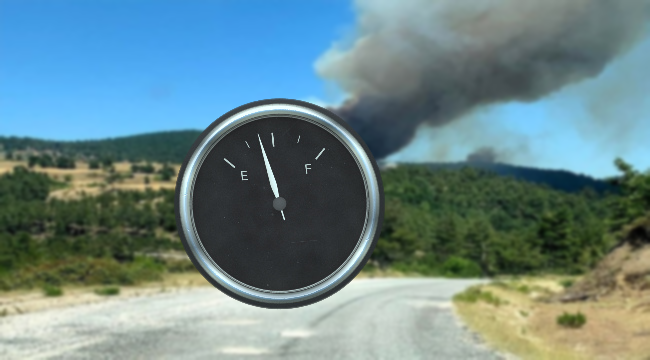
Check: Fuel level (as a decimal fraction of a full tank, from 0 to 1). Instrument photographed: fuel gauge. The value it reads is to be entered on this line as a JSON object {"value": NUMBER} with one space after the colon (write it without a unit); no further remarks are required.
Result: {"value": 0.375}
